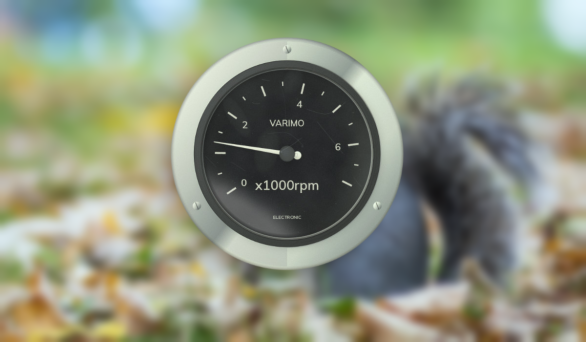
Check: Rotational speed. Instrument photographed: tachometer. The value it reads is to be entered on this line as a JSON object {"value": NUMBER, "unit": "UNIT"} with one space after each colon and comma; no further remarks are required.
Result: {"value": 1250, "unit": "rpm"}
